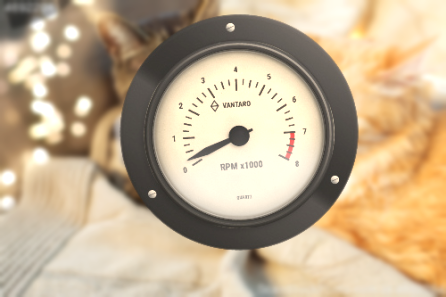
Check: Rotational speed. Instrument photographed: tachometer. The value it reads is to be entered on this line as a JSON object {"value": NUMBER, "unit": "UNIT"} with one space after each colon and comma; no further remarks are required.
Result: {"value": 250, "unit": "rpm"}
